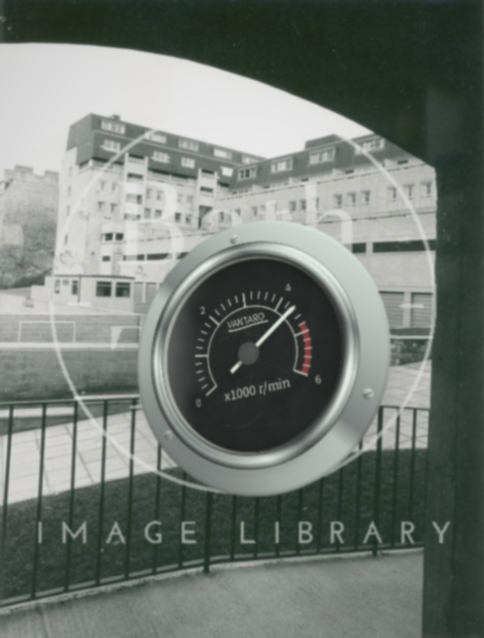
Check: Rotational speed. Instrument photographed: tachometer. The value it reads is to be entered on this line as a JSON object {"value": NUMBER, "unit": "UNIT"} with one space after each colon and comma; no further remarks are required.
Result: {"value": 4400, "unit": "rpm"}
